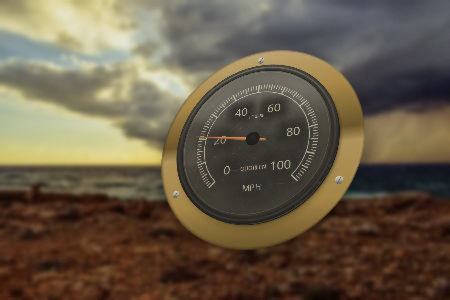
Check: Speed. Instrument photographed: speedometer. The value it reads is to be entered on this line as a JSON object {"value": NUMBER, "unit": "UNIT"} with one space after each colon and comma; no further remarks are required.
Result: {"value": 20, "unit": "mph"}
